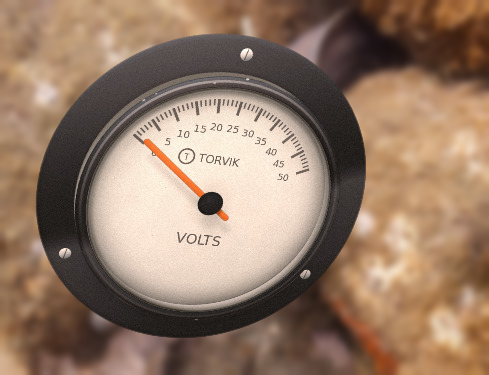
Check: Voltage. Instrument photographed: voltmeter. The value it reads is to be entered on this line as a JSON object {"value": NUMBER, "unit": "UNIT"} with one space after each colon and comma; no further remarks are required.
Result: {"value": 1, "unit": "V"}
